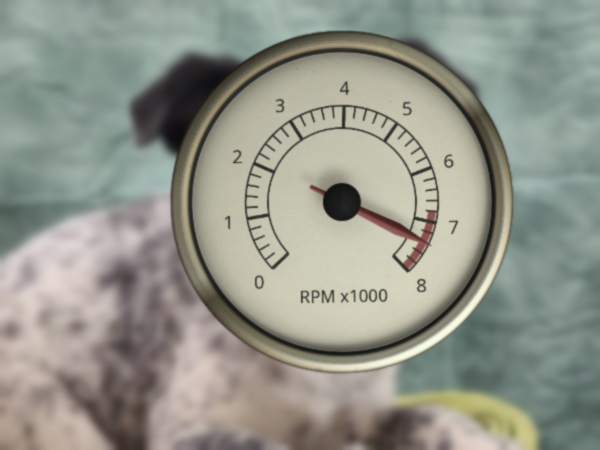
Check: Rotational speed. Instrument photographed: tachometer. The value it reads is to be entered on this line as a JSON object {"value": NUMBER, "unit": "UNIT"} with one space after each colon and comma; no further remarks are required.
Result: {"value": 7400, "unit": "rpm"}
